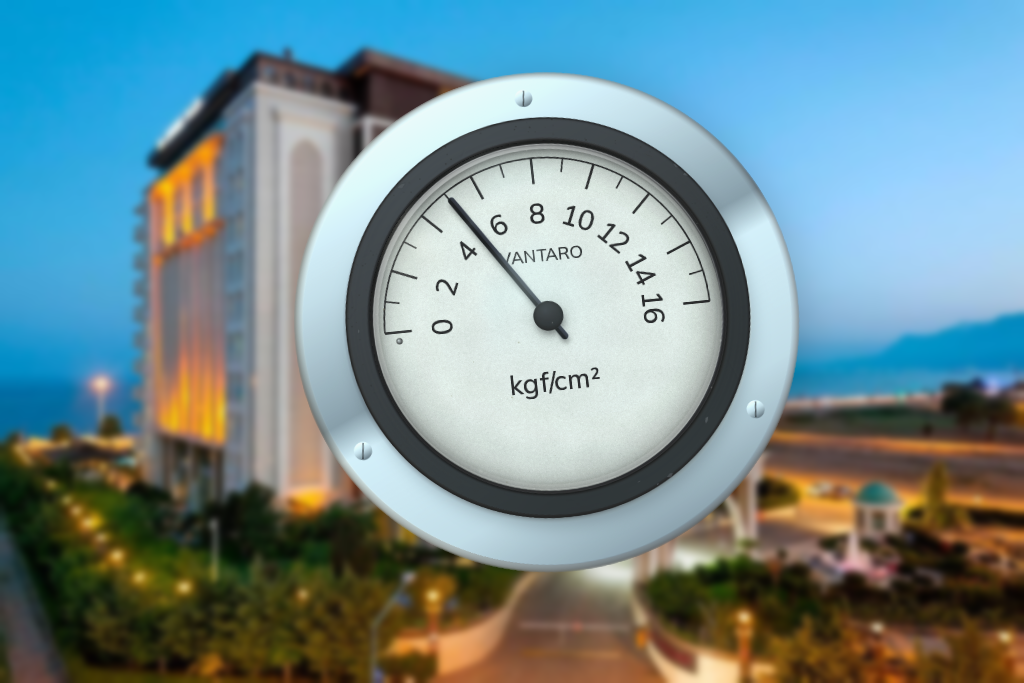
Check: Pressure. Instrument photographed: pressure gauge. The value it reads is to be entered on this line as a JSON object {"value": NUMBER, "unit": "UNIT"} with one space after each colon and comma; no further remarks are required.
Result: {"value": 5, "unit": "kg/cm²"}
